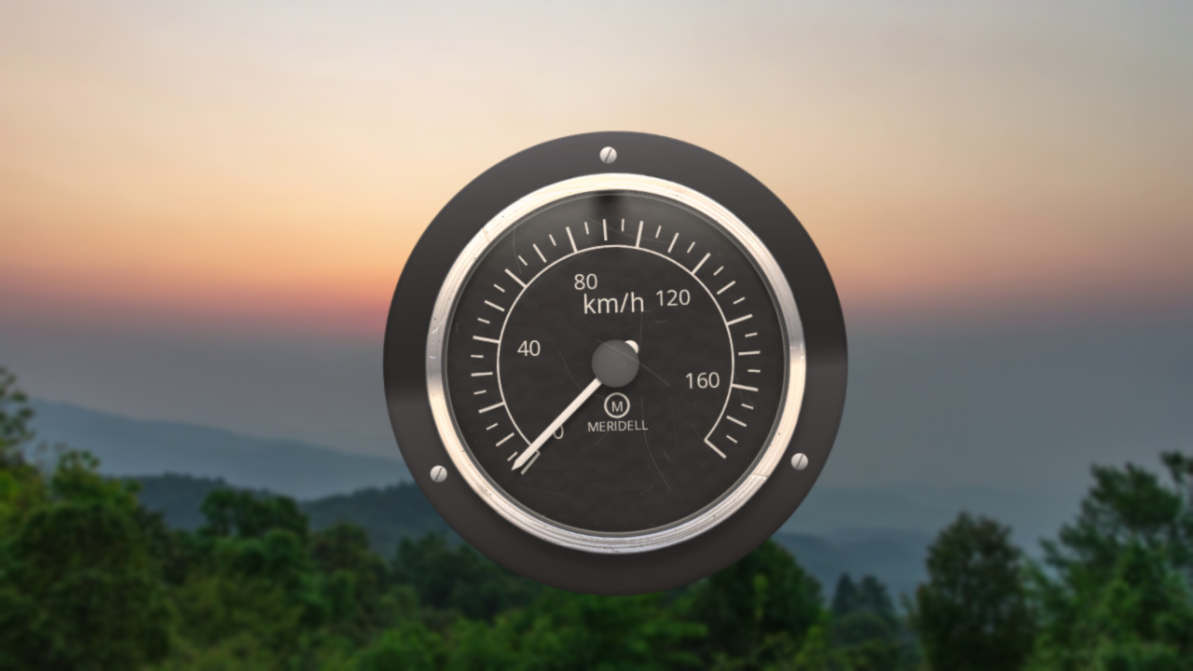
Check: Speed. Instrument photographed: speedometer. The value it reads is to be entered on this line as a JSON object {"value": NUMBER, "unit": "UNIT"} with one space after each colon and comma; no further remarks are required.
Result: {"value": 2.5, "unit": "km/h"}
